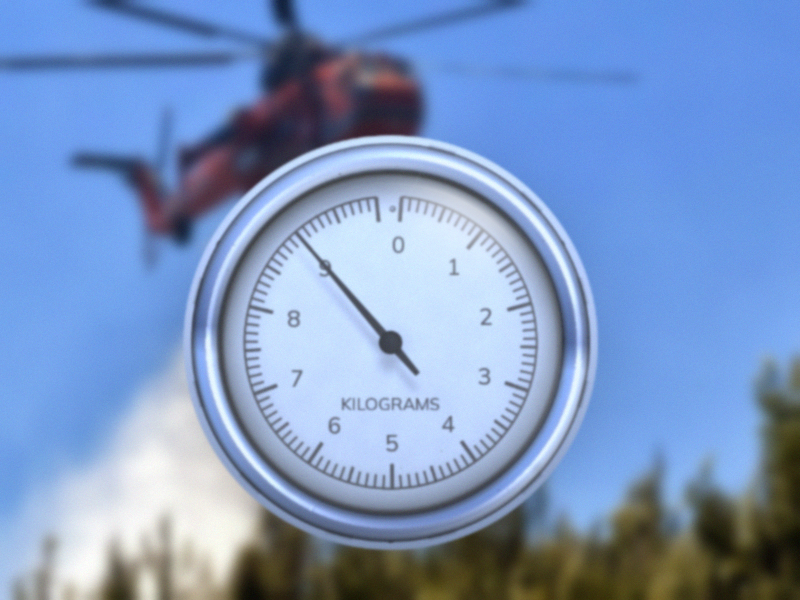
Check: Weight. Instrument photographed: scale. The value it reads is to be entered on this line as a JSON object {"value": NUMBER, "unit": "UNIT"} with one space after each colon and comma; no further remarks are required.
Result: {"value": 9, "unit": "kg"}
